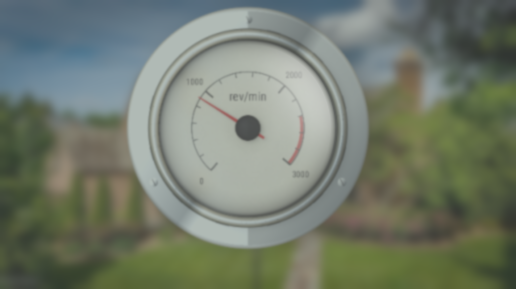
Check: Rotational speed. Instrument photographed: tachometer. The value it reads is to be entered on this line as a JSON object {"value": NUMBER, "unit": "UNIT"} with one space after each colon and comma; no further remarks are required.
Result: {"value": 900, "unit": "rpm"}
